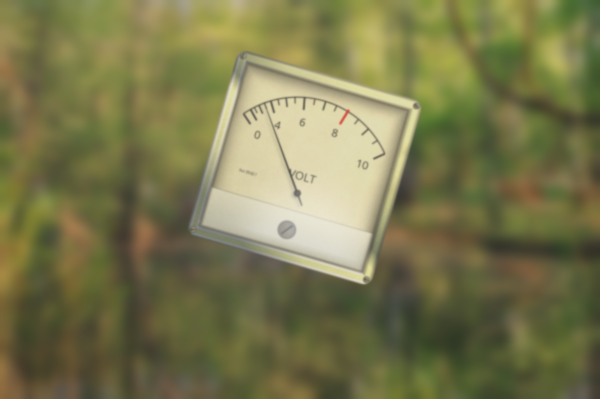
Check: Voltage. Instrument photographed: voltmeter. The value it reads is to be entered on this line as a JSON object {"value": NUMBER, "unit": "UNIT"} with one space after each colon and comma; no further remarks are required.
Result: {"value": 3.5, "unit": "V"}
